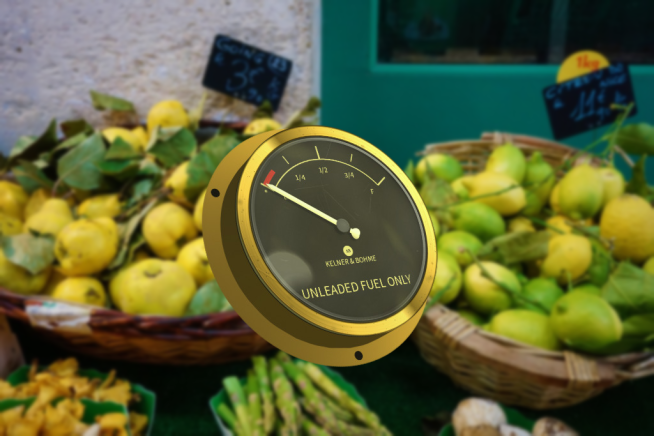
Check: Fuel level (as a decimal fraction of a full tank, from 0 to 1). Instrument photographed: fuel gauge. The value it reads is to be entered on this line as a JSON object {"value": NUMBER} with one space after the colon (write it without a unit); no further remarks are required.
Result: {"value": 0}
